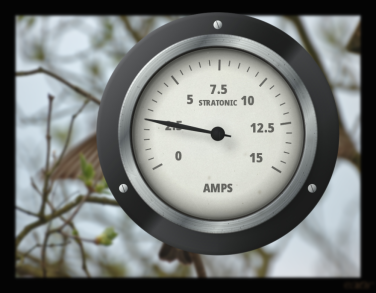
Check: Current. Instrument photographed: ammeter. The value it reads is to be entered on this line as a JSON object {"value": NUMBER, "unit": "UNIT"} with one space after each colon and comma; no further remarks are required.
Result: {"value": 2.5, "unit": "A"}
